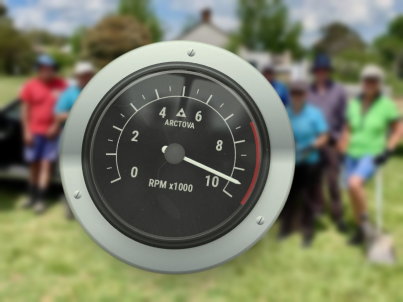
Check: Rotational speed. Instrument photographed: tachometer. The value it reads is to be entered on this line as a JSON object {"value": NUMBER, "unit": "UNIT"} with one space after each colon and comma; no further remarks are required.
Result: {"value": 9500, "unit": "rpm"}
